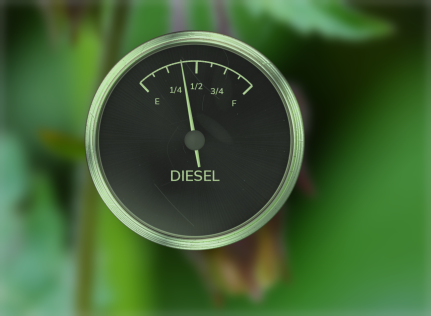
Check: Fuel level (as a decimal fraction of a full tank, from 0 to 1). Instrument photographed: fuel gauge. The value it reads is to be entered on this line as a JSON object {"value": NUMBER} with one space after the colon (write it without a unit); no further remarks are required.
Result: {"value": 0.375}
